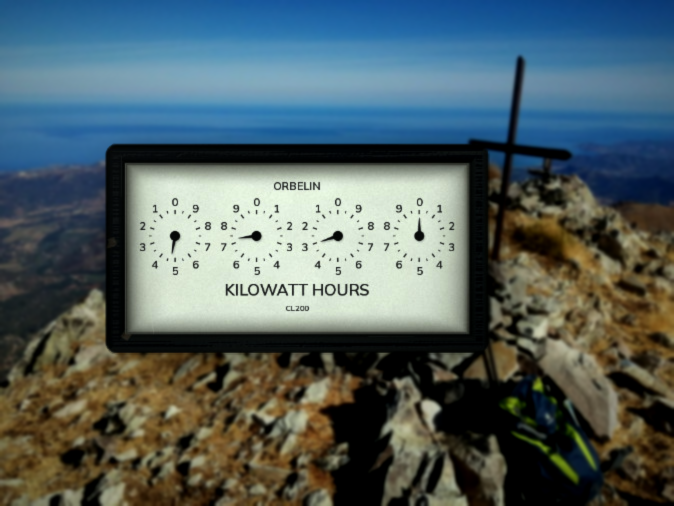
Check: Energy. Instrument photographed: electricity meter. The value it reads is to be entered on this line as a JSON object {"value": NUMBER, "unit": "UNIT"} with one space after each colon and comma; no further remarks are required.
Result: {"value": 4730, "unit": "kWh"}
